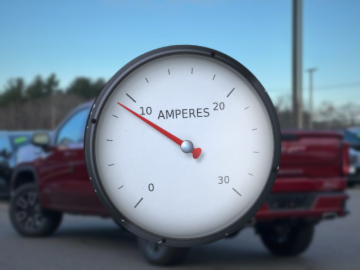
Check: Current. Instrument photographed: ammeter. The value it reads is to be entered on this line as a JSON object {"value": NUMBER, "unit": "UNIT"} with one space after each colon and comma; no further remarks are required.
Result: {"value": 9, "unit": "A"}
